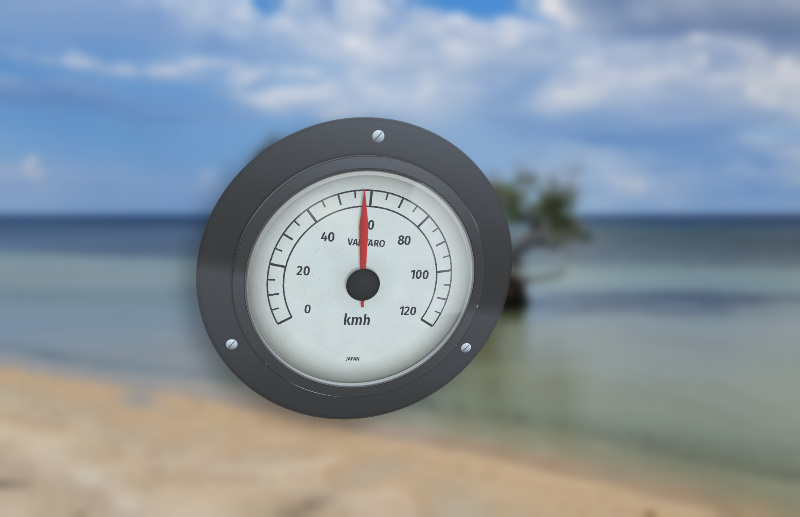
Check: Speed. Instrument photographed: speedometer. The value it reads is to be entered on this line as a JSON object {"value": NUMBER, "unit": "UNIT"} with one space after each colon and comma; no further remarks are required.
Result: {"value": 57.5, "unit": "km/h"}
